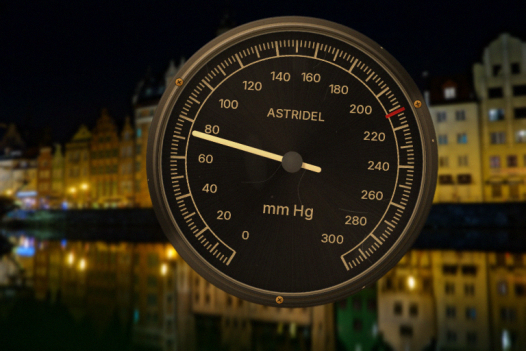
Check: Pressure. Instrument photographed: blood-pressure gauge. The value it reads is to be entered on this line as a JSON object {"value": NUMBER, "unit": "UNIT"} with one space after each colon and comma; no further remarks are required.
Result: {"value": 74, "unit": "mmHg"}
